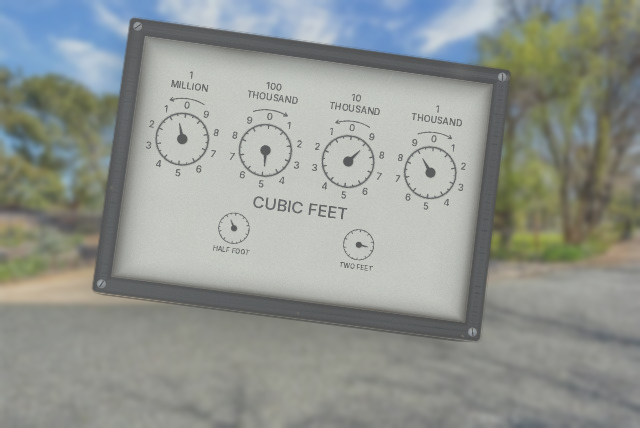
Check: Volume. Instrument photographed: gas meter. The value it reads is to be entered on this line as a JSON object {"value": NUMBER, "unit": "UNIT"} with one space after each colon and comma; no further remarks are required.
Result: {"value": 48900, "unit": "ft³"}
